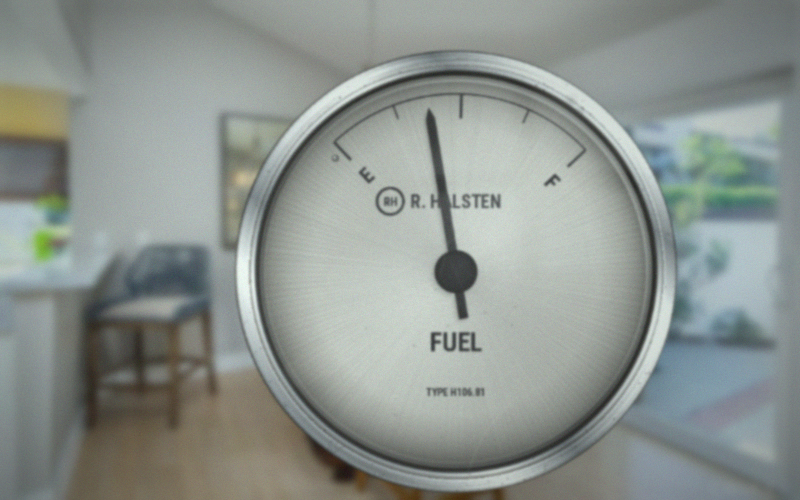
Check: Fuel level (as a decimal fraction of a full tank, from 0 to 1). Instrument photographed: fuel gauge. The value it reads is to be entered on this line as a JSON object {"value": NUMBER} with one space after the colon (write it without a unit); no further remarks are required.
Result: {"value": 0.375}
